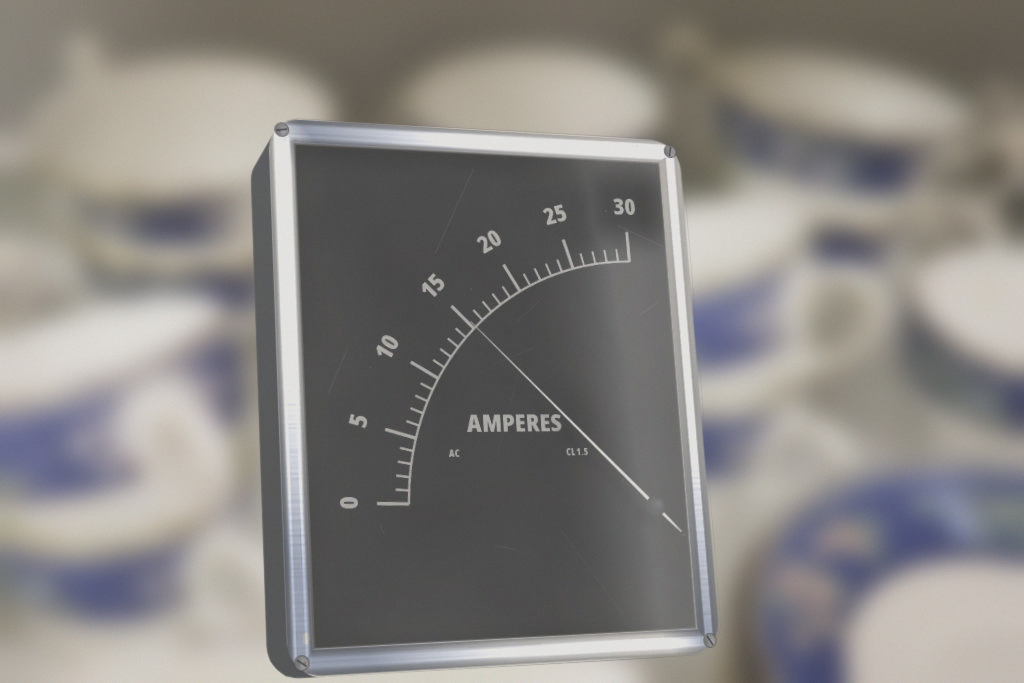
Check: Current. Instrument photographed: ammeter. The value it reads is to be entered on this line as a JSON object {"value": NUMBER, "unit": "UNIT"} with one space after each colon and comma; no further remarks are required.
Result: {"value": 15, "unit": "A"}
